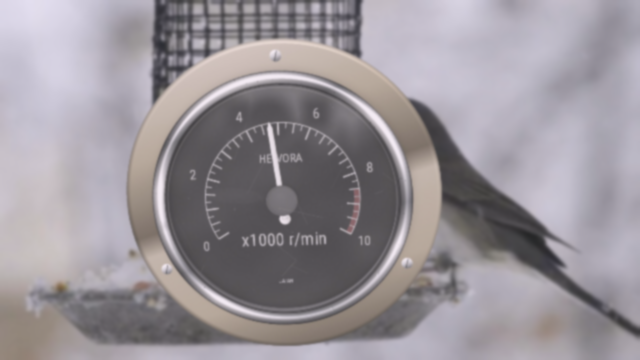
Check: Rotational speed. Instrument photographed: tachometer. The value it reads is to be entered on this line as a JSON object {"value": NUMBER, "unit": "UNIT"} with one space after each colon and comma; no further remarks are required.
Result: {"value": 4750, "unit": "rpm"}
